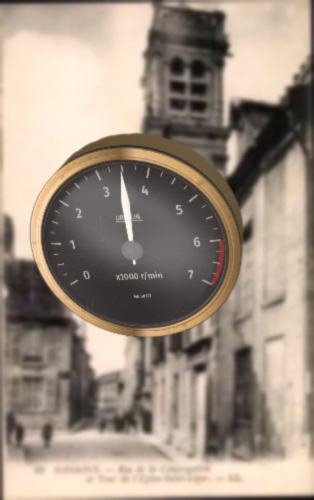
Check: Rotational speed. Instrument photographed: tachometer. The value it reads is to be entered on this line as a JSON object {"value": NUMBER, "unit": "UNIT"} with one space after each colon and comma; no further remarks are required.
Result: {"value": 3500, "unit": "rpm"}
